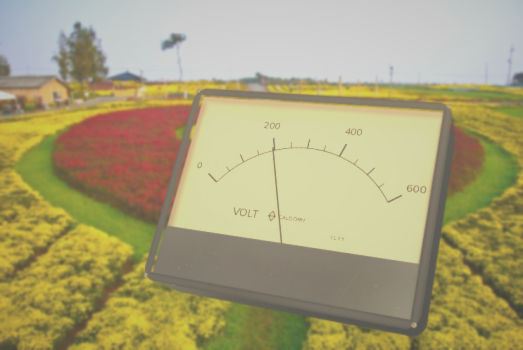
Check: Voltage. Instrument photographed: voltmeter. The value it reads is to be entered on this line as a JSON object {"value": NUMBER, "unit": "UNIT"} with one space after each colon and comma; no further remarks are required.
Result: {"value": 200, "unit": "V"}
